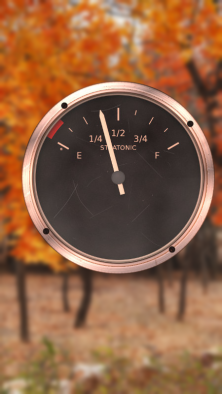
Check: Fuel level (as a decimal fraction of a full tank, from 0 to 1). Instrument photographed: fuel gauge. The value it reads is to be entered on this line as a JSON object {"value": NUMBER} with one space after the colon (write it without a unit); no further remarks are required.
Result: {"value": 0.375}
